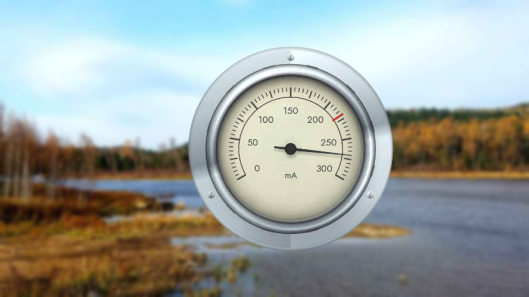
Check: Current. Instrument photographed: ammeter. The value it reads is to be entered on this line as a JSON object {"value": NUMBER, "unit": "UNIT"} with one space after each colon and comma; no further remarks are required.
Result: {"value": 270, "unit": "mA"}
